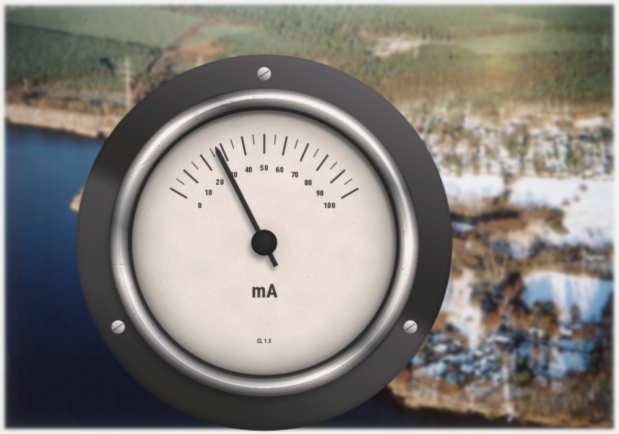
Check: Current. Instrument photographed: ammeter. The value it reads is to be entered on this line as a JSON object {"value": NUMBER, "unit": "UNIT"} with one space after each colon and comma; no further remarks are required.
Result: {"value": 27.5, "unit": "mA"}
